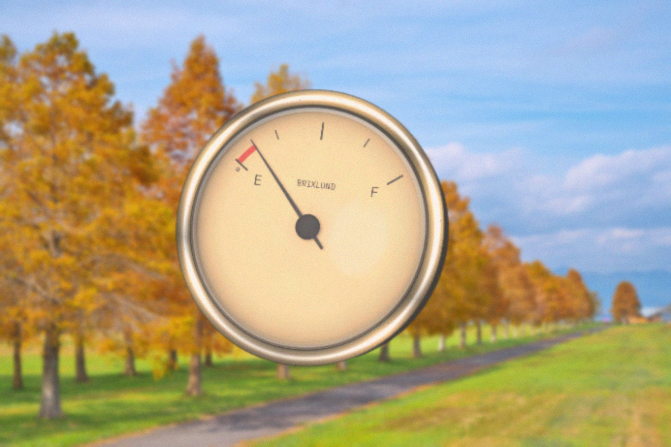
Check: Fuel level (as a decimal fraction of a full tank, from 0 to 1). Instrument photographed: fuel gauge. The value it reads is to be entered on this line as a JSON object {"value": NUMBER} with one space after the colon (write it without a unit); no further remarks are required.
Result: {"value": 0.125}
